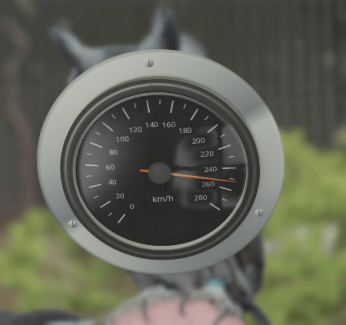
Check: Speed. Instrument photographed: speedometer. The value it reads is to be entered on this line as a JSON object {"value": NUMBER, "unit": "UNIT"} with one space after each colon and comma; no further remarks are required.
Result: {"value": 250, "unit": "km/h"}
